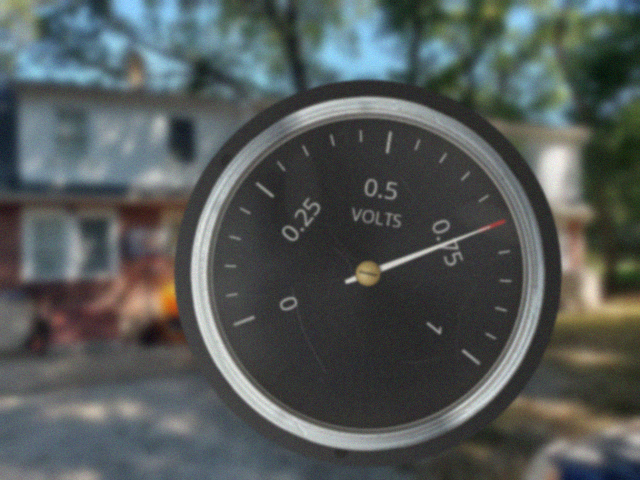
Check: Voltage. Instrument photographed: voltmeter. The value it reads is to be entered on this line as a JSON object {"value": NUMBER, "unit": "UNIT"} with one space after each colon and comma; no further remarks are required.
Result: {"value": 0.75, "unit": "V"}
